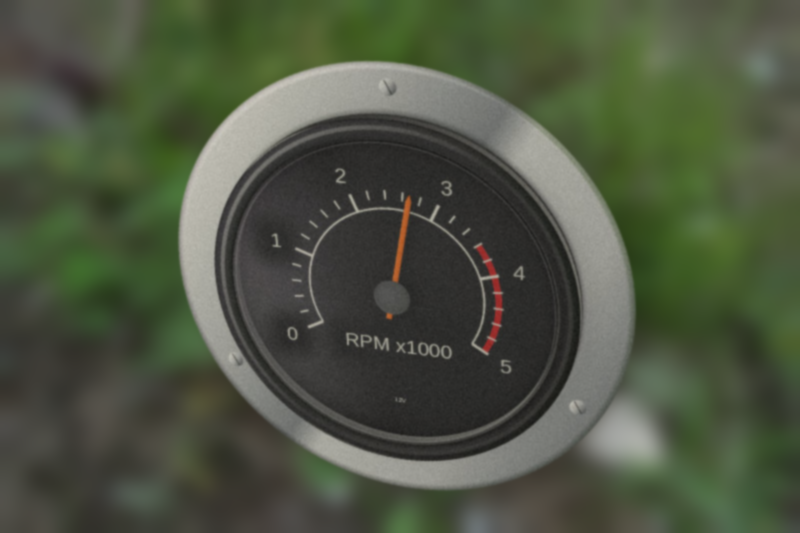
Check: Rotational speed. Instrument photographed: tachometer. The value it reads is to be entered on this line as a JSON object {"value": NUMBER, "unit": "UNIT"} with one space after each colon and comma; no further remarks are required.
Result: {"value": 2700, "unit": "rpm"}
